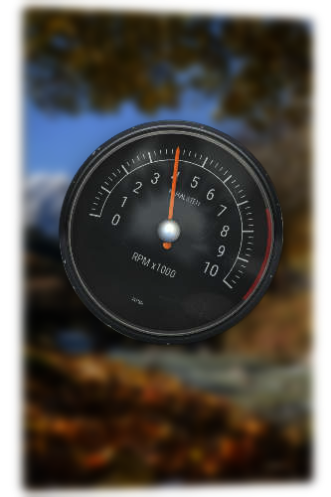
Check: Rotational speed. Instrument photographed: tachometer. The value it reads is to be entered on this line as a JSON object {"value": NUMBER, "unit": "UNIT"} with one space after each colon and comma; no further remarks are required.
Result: {"value": 4000, "unit": "rpm"}
